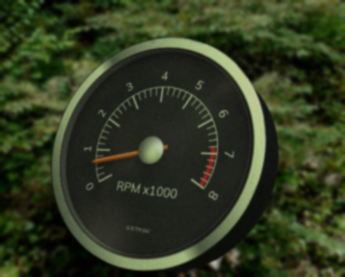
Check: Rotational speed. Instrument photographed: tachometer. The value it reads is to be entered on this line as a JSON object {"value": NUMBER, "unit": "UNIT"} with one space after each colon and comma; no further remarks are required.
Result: {"value": 600, "unit": "rpm"}
